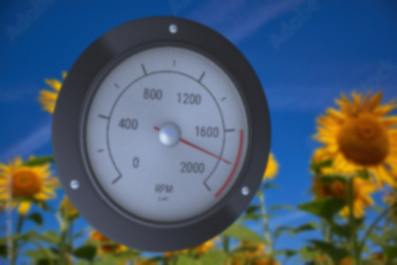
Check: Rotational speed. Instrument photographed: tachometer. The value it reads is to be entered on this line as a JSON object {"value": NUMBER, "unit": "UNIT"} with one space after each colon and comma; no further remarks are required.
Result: {"value": 1800, "unit": "rpm"}
